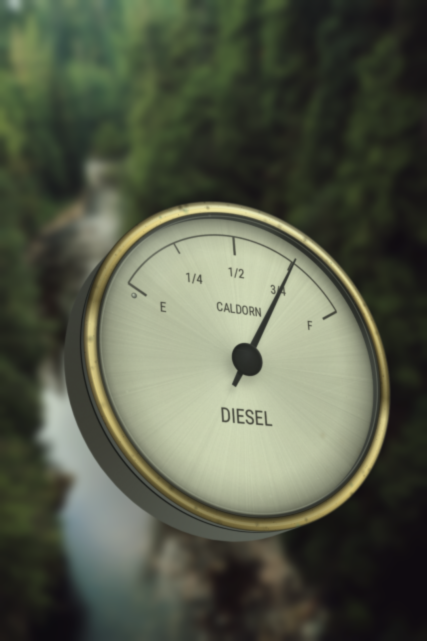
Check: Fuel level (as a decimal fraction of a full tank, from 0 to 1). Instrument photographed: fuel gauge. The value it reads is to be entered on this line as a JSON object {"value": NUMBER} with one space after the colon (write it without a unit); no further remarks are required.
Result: {"value": 0.75}
